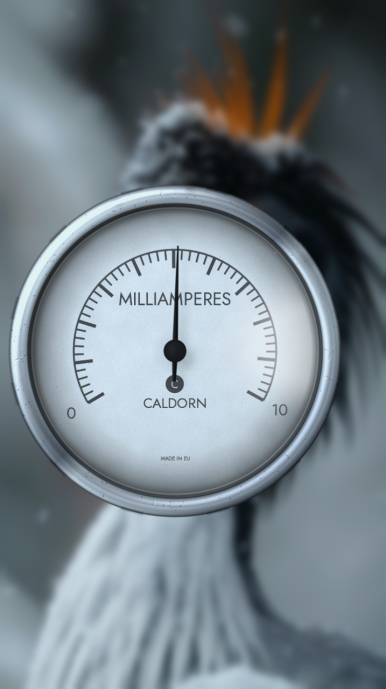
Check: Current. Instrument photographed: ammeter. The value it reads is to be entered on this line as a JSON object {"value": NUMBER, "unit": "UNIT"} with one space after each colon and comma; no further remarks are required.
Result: {"value": 5.1, "unit": "mA"}
